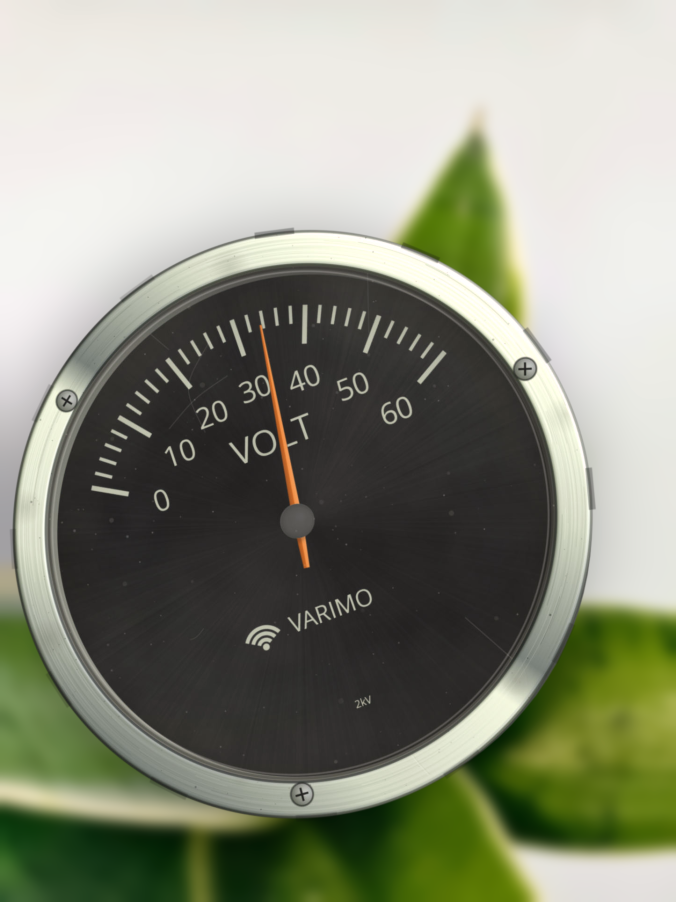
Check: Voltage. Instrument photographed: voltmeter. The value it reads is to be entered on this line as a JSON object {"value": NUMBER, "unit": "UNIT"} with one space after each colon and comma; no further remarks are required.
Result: {"value": 34, "unit": "V"}
